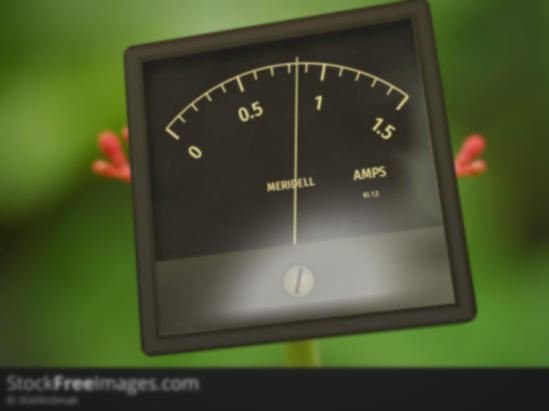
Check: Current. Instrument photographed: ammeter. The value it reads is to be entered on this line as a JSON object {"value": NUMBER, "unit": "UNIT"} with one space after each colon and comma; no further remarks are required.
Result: {"value": 0.85, "unit": "A"}
